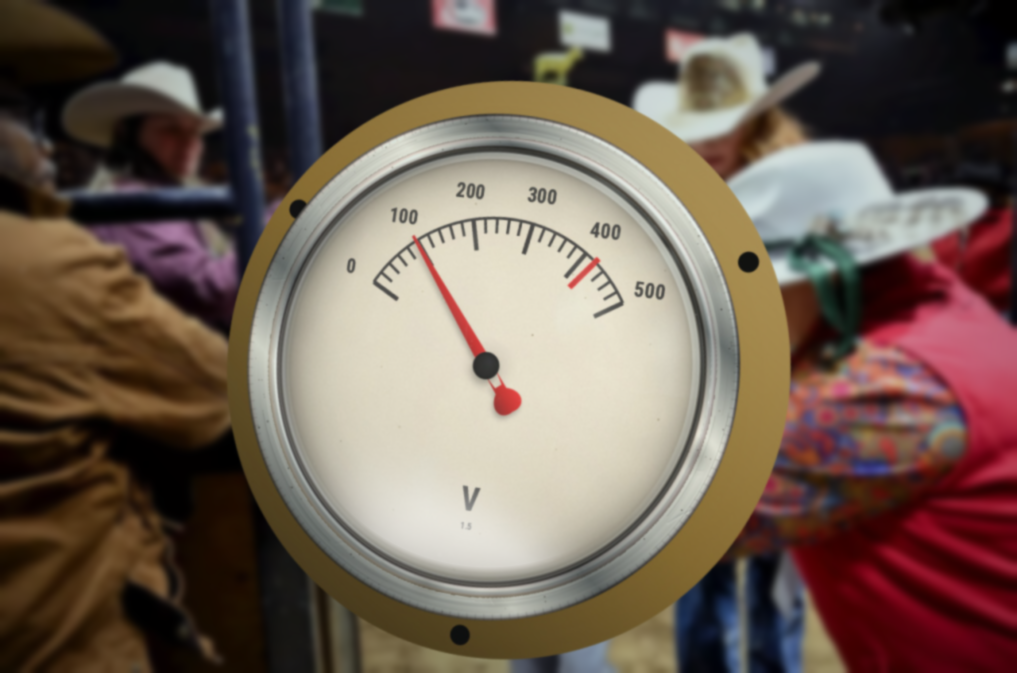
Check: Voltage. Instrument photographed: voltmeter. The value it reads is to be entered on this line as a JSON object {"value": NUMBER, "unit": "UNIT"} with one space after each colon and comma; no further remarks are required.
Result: {"value": 100, "unit": "V"}
